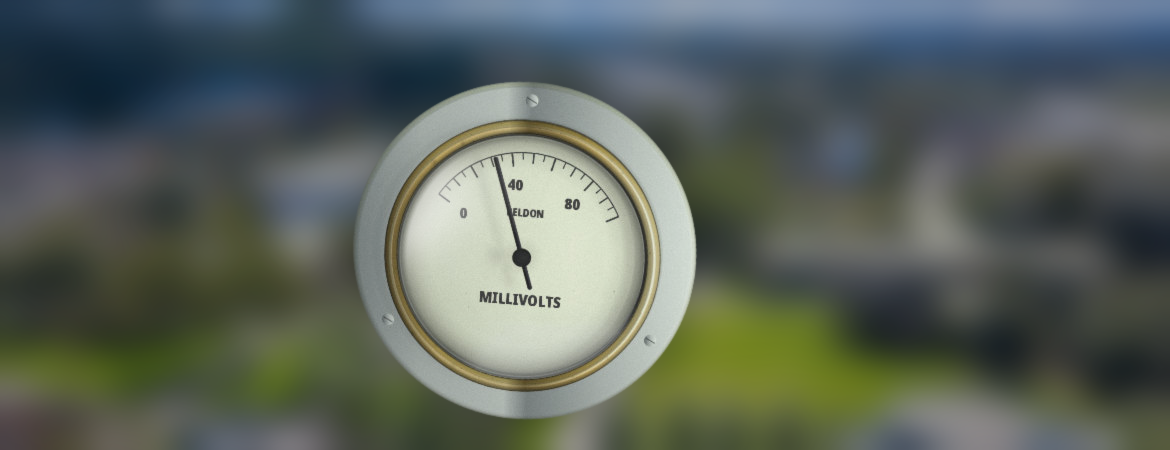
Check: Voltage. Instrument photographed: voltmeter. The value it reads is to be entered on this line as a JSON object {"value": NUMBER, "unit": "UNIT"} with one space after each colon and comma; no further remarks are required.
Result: {"value": 32.5, "unit": "mV"}
